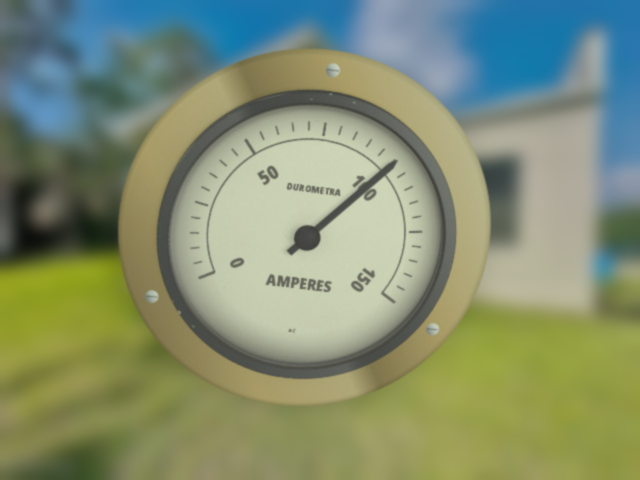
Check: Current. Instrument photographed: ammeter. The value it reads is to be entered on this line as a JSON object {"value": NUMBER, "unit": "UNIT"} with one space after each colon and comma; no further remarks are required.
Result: {"value": 100, "unit": "A"}
